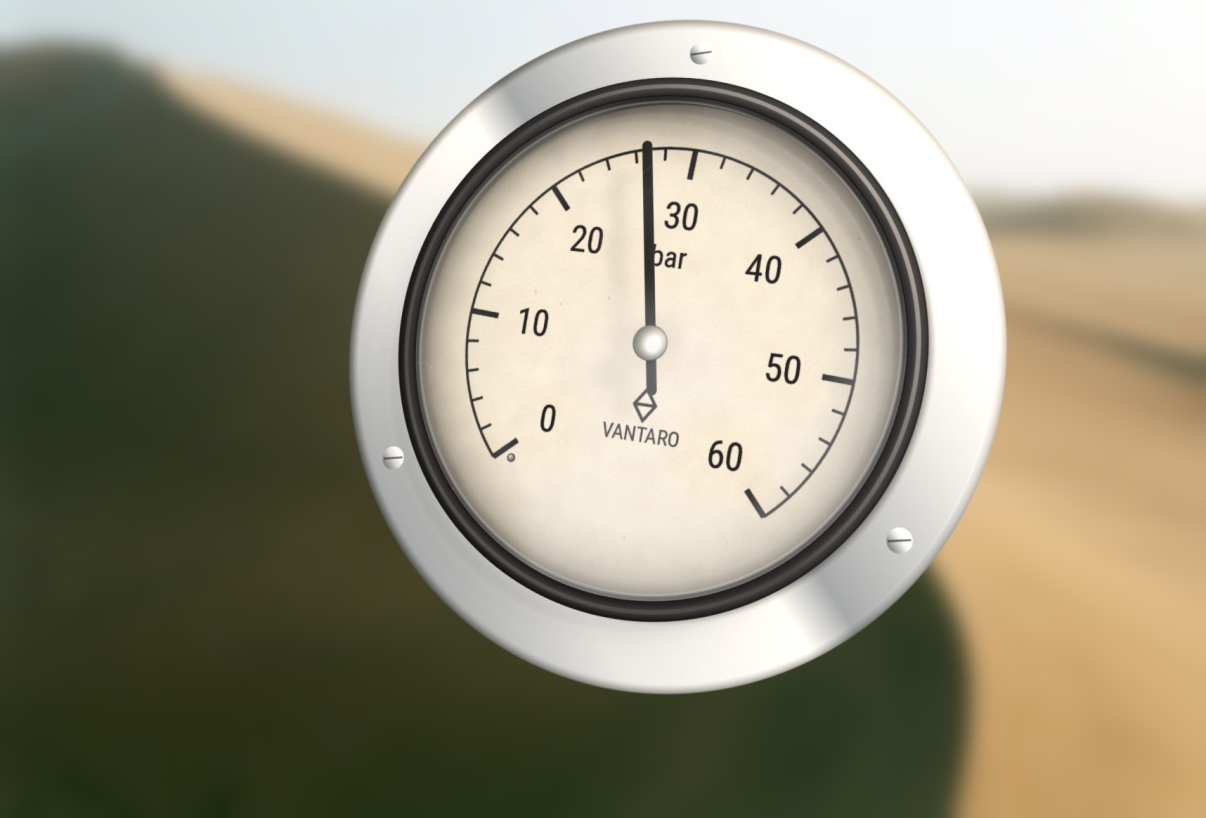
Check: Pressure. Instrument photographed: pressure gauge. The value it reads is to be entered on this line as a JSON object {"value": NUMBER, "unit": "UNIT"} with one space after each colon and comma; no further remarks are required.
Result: {"value": 27, "unit": "bar"}
